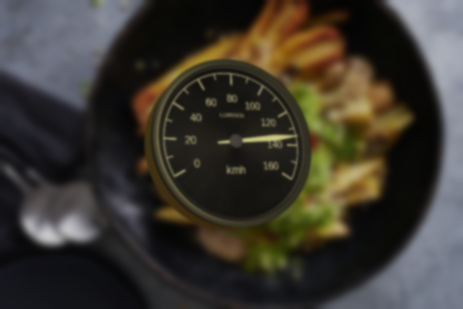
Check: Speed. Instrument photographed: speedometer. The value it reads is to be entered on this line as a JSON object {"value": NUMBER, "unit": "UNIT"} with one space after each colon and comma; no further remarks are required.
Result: {"value": 135, "unit": "km/h"}
